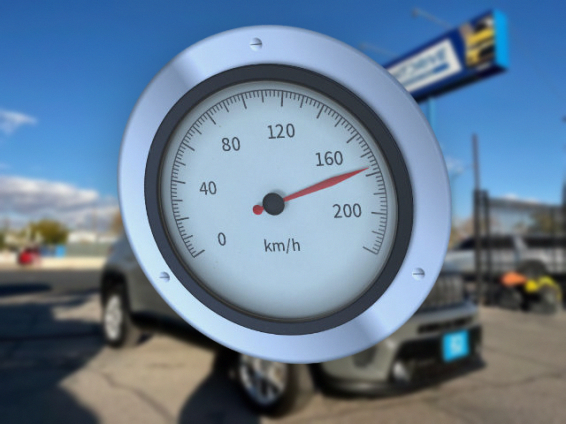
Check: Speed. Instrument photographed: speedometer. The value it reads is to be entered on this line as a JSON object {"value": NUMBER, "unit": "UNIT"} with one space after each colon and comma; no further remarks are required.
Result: {"value": 176, "unit": "km/h"}
